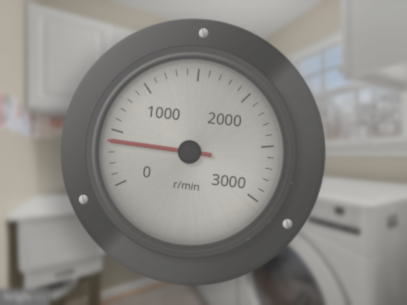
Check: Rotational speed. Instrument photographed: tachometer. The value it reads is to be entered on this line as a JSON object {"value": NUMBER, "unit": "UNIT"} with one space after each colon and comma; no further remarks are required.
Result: {"value": 400, "unit": "rpm"}
